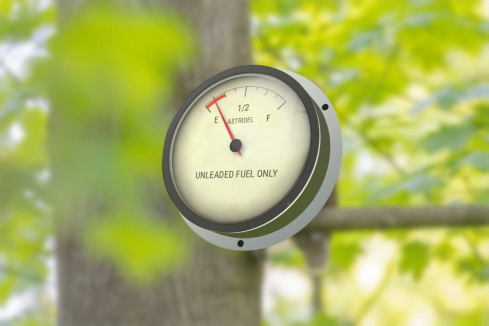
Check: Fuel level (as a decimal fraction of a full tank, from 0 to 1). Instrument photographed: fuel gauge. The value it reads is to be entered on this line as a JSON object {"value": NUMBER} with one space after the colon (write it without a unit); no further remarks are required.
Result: {"value": 0.125}
